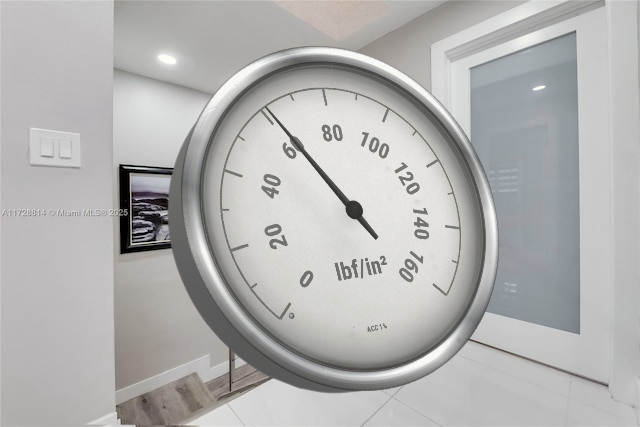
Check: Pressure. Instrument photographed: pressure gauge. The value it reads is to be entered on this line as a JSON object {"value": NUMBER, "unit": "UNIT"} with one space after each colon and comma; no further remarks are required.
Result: {"value": 60, "unit": "psi"}
